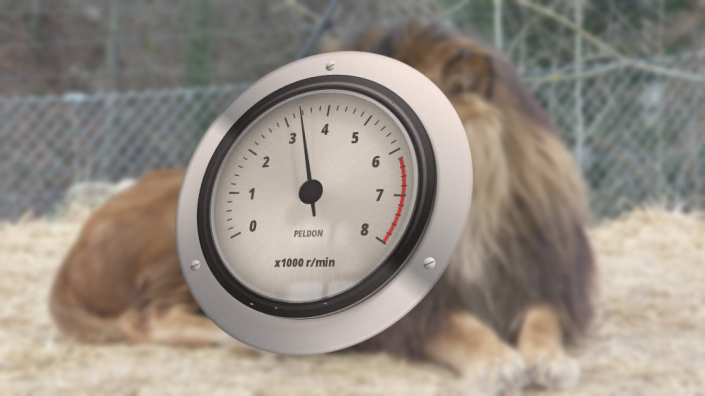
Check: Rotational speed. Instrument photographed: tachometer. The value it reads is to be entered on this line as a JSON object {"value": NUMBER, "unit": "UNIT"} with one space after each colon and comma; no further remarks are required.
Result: {"value": 3400, "unit": "rpm"}
